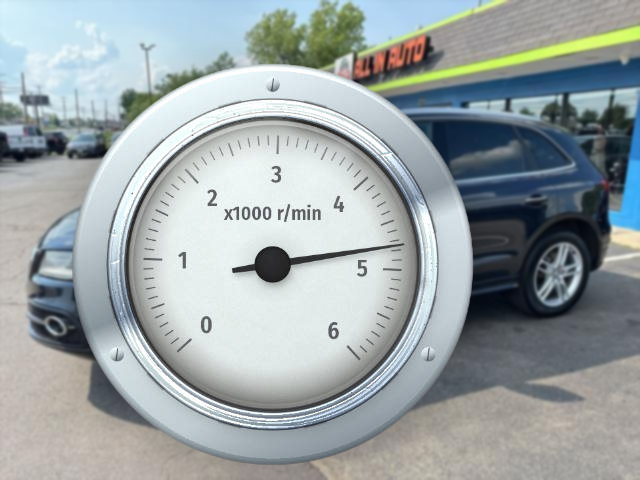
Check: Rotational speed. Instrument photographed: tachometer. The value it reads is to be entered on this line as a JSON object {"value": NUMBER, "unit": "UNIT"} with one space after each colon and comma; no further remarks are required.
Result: {"value": 4750, "unit": "rpm"}
